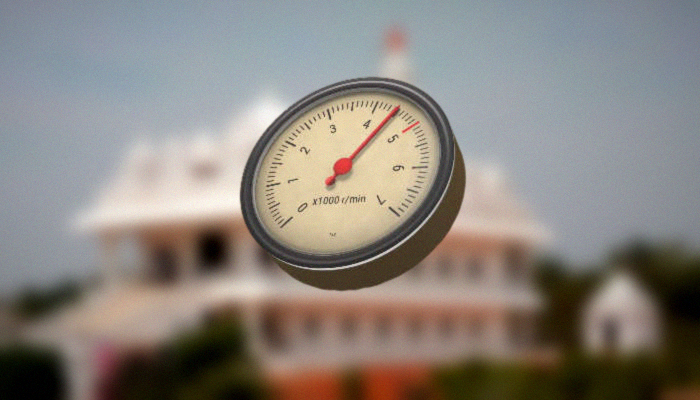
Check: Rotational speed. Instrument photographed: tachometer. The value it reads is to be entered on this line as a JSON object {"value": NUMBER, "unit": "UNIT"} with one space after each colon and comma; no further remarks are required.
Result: {"value": 4500, "unit": "rpm"}
